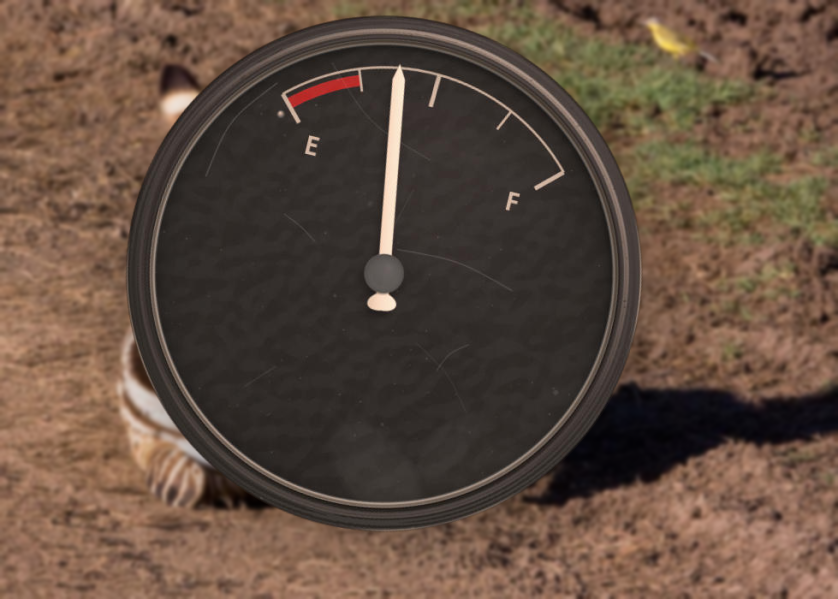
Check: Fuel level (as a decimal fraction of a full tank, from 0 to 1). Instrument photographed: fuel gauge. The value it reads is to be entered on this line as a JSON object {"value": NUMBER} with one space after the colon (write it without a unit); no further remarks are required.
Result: {"value": 0.375}
